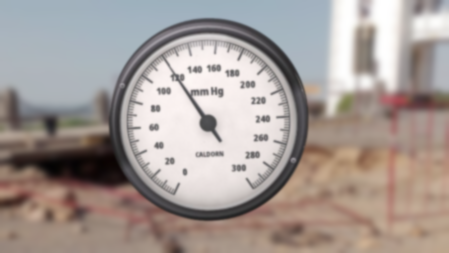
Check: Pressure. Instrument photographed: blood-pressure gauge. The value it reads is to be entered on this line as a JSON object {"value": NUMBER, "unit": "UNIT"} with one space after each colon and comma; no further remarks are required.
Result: {"value": 120, "unit": "mmHg"}
